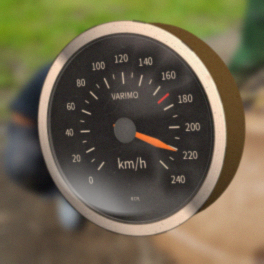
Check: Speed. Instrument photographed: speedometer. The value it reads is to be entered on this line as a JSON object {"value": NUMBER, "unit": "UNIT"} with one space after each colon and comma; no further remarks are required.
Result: {"value": 220, "unit": "km/h"}
